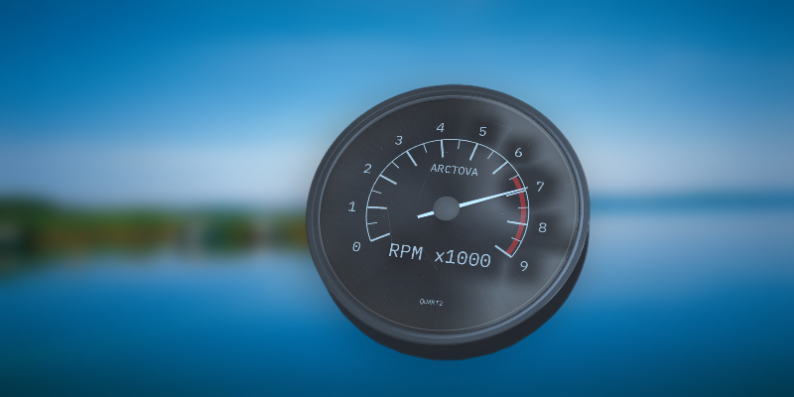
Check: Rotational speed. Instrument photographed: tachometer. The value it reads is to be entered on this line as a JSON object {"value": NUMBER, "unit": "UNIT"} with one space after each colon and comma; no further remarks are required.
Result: {"value": 7000, "unit": "rpm"}
